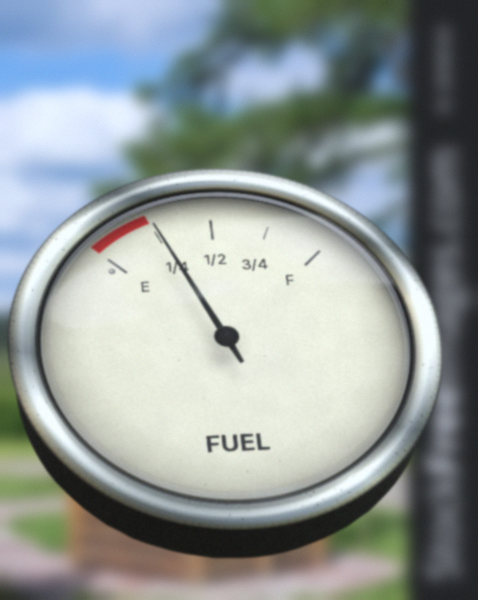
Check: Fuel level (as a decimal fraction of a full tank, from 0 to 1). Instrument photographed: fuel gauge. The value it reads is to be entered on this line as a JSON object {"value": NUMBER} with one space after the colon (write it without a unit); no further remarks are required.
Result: {"value": 0.25}
